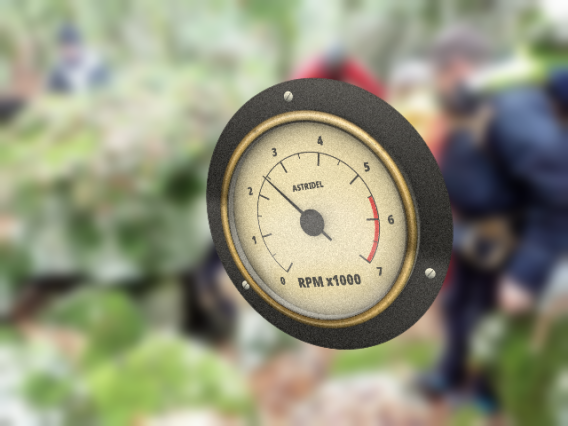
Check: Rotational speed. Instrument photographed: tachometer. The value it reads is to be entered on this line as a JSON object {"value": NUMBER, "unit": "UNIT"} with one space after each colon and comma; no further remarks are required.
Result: {"value": 2500, "unit": "rpm"}
